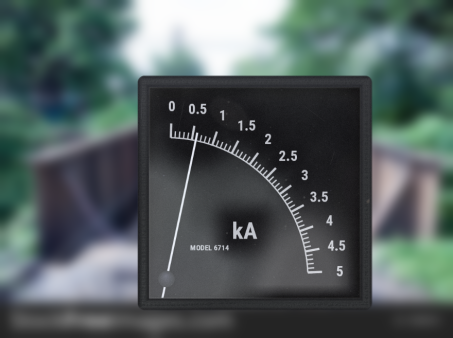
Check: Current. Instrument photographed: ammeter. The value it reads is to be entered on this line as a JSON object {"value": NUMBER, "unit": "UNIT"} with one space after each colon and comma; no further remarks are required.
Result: {"value": 0.6, "unit": "kA"}
